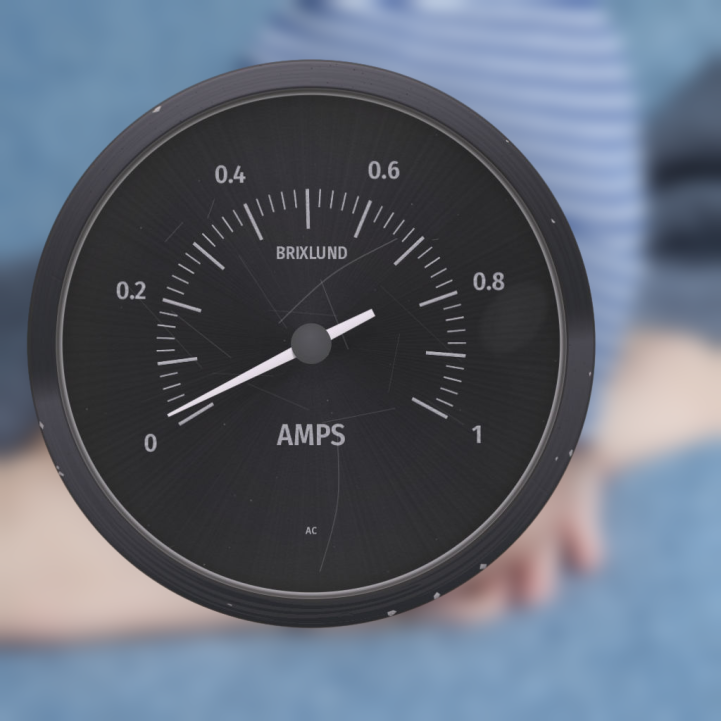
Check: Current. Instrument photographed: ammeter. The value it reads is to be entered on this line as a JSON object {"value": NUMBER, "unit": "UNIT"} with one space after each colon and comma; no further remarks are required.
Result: {"value": 0.02, "unit": "A"}
